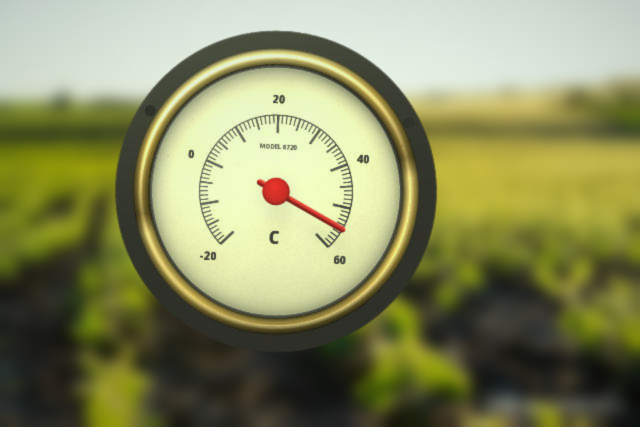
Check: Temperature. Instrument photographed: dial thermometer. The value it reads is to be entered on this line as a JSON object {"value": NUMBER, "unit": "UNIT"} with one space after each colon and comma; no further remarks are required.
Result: {"value": 55, "unit": "°C"}
